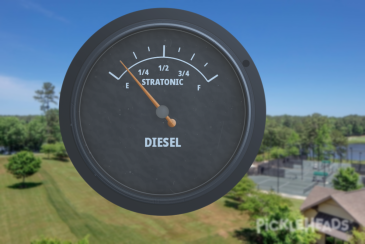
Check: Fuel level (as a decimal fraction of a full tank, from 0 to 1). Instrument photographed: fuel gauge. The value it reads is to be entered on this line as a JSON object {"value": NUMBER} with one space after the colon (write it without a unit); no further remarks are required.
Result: {"value": 0.125}
